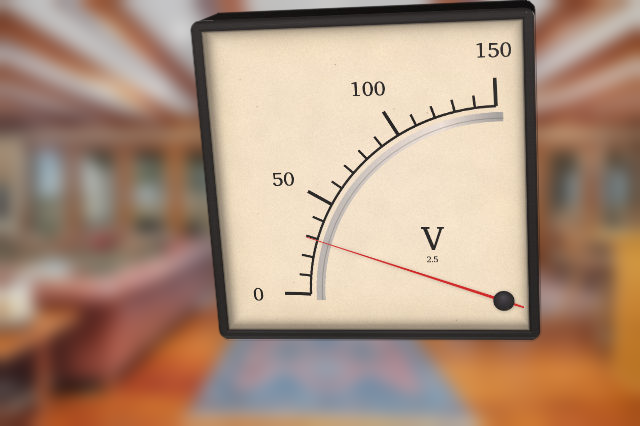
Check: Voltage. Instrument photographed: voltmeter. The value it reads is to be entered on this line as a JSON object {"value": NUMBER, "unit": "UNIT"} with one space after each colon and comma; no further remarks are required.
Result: {"value": 30, "unit": "V"}
